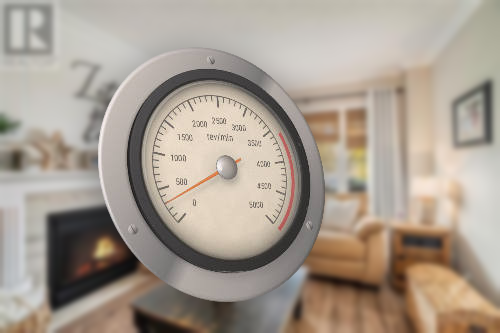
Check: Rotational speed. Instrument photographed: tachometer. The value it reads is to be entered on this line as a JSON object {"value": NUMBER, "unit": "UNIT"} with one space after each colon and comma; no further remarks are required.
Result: {"value": 300, "unit": "rpm"}
